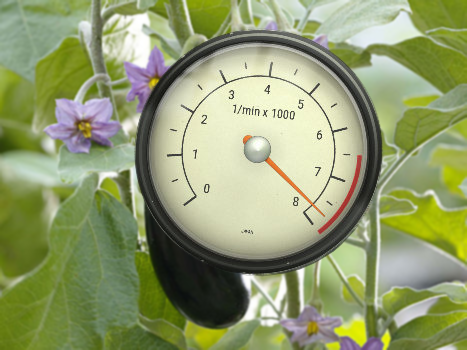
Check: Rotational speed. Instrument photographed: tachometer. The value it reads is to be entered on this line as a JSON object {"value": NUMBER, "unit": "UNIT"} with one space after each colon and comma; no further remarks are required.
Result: {"value": 7750, "unit": "rpm"}
